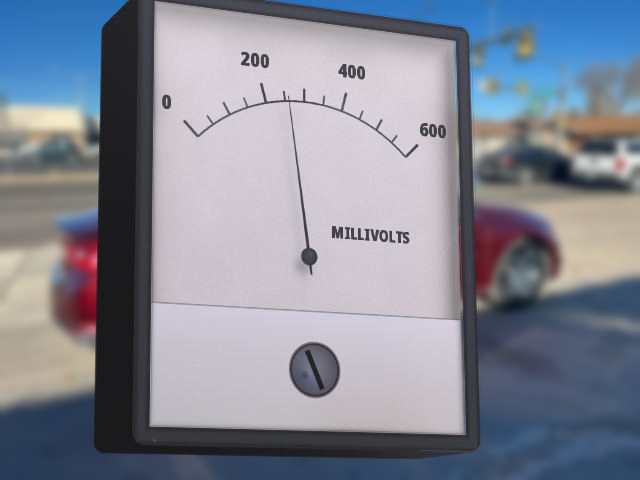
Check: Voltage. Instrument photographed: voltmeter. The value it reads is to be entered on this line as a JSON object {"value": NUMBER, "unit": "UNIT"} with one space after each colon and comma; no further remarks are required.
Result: {"value": 250, "unit": "mV"}
